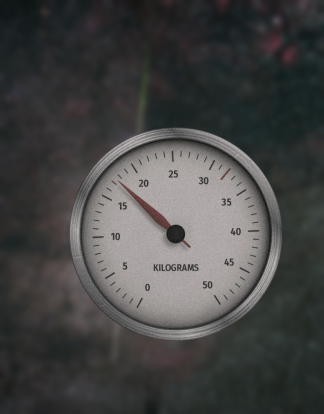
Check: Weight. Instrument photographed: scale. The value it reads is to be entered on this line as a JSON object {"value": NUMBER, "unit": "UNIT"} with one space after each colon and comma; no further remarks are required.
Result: {"value": 17.5, "unit": "kg"}
